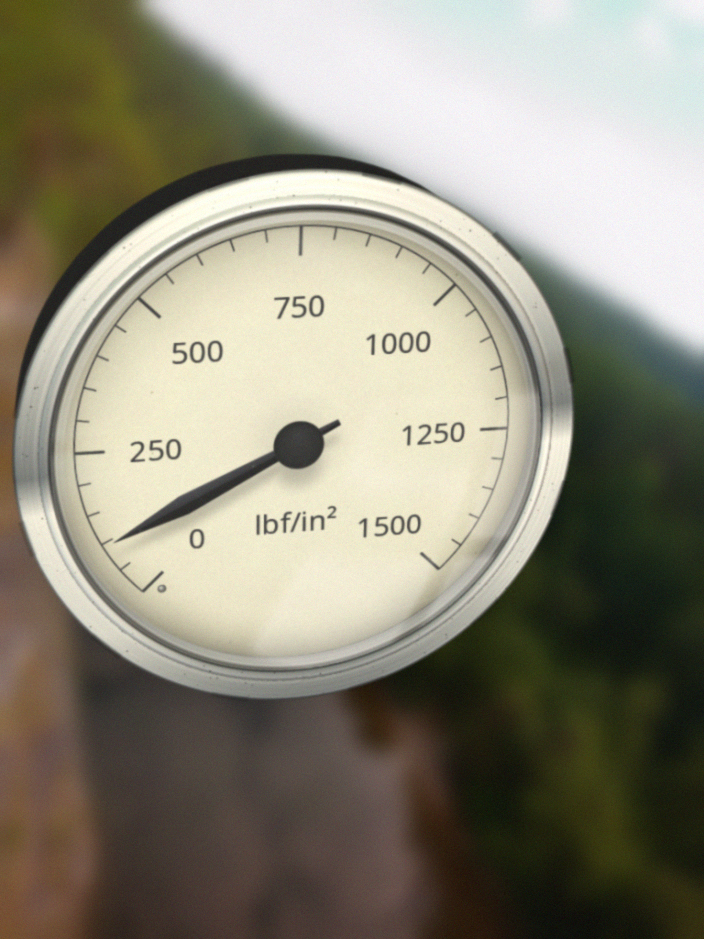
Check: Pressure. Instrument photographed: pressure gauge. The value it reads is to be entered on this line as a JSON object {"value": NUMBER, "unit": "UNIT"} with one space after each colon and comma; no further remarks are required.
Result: {"value": 100, "unit": "psi"}
